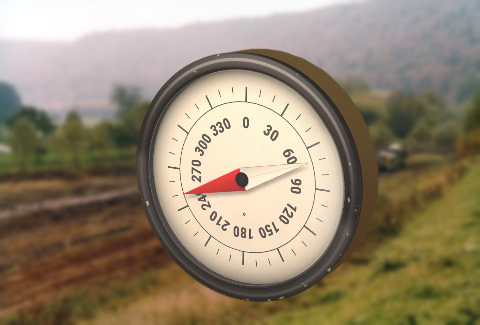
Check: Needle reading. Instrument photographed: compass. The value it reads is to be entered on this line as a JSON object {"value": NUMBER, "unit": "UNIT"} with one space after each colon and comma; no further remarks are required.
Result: {"value": 250, "unit": "°"}
